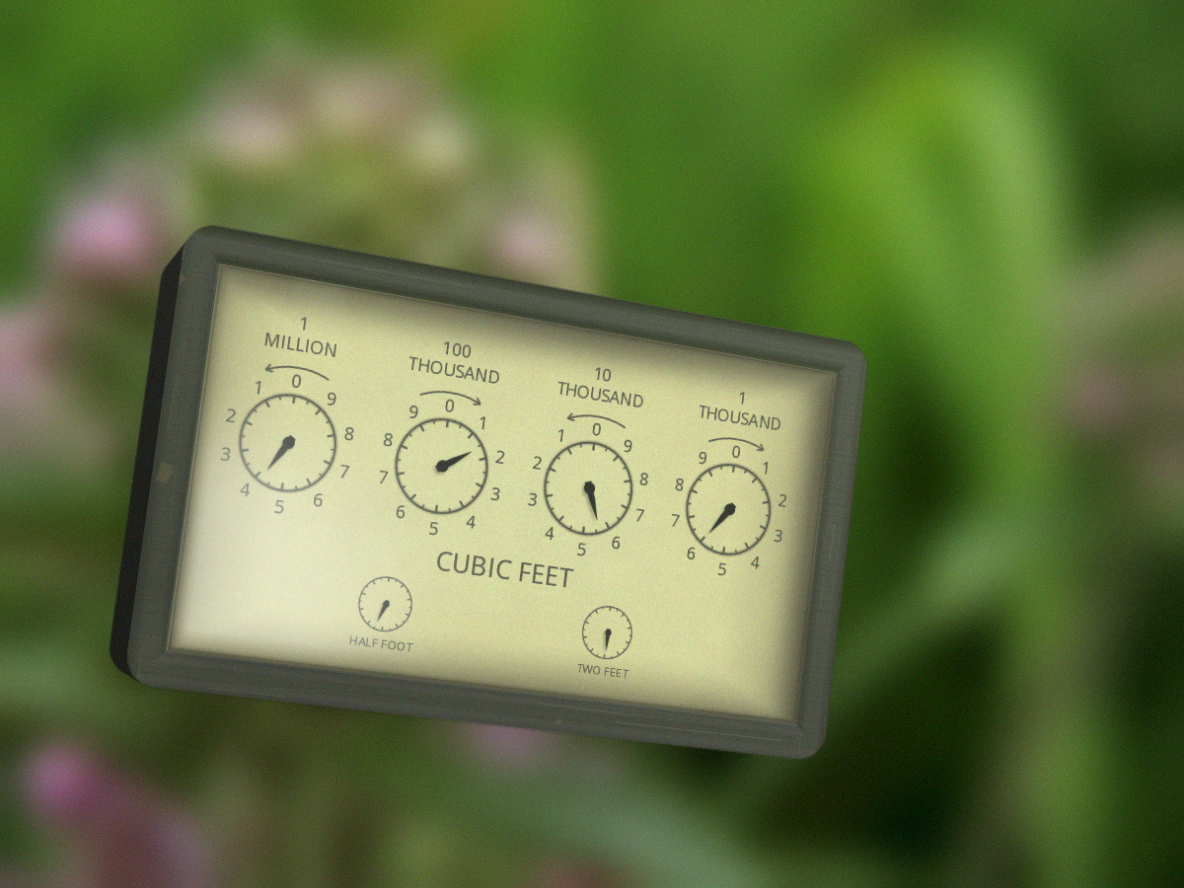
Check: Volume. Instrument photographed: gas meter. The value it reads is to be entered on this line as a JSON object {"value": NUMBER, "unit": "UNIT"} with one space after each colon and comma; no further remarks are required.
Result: {"value": 415600, "unit": "ft³"}
